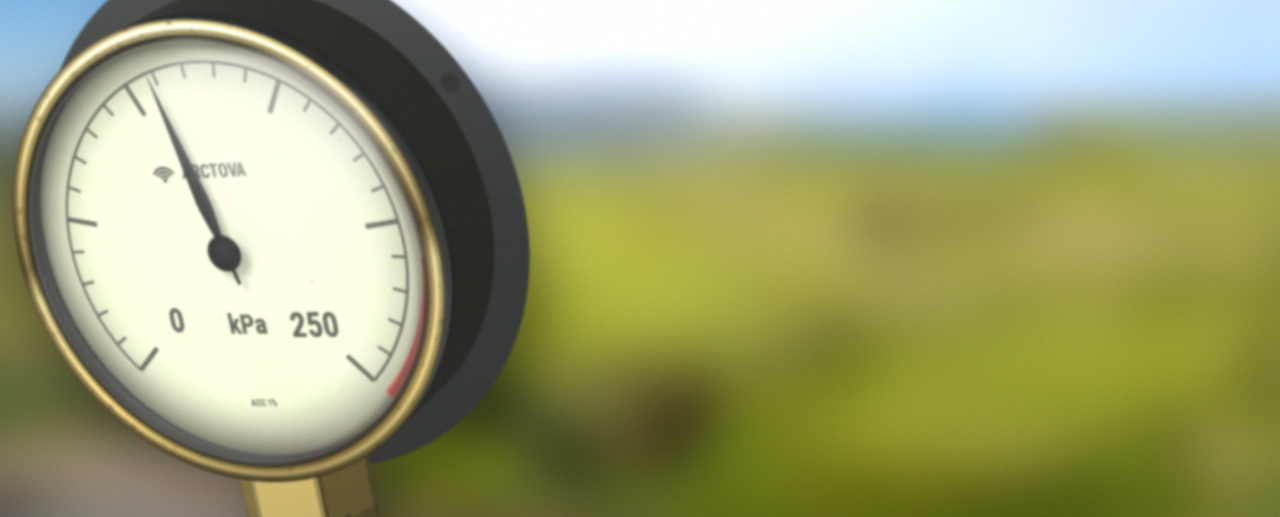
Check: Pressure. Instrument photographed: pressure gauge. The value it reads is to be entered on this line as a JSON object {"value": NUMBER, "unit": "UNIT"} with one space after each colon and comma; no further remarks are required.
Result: {"value": 110, "unit": "kPa"}
